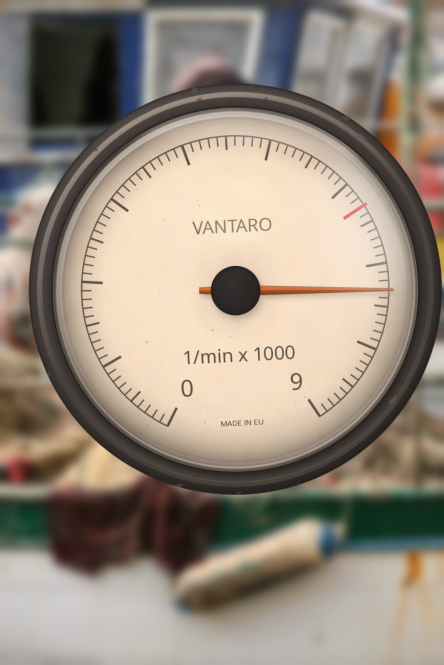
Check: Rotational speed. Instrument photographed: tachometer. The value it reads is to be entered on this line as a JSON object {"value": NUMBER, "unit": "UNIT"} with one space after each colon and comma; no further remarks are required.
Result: {"value": 7300, "unit": "rpm"}
